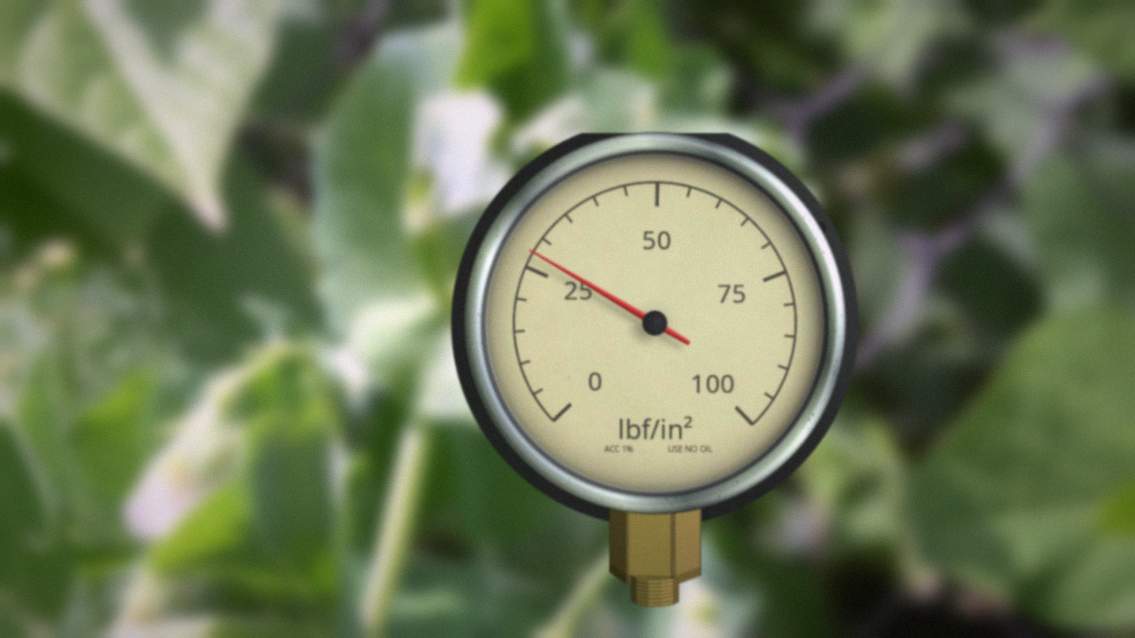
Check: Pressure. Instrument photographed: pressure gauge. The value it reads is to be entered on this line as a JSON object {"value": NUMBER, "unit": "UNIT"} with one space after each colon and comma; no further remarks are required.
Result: {"value": 27.5, "unit": "psi"}
